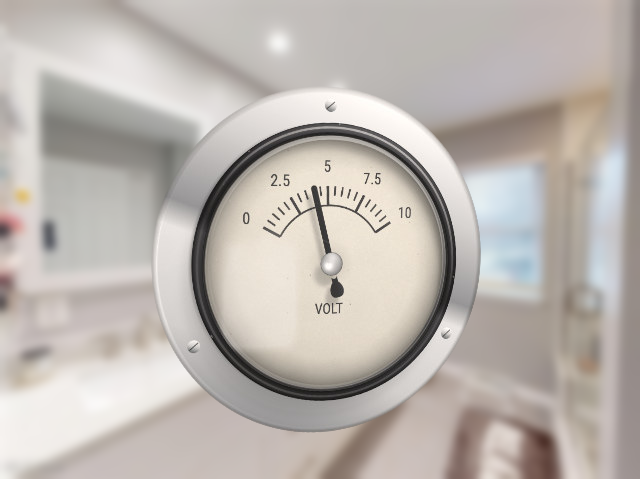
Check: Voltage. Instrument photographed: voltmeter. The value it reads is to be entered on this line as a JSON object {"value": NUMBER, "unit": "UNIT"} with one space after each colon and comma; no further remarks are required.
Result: {"value": 4, "unit": "V"}
